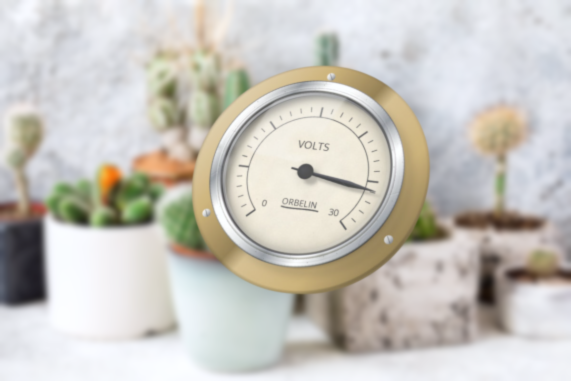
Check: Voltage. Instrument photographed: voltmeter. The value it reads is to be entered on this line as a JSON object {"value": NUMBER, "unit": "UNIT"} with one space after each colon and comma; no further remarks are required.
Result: {"value": 26, "unit": "V"}
